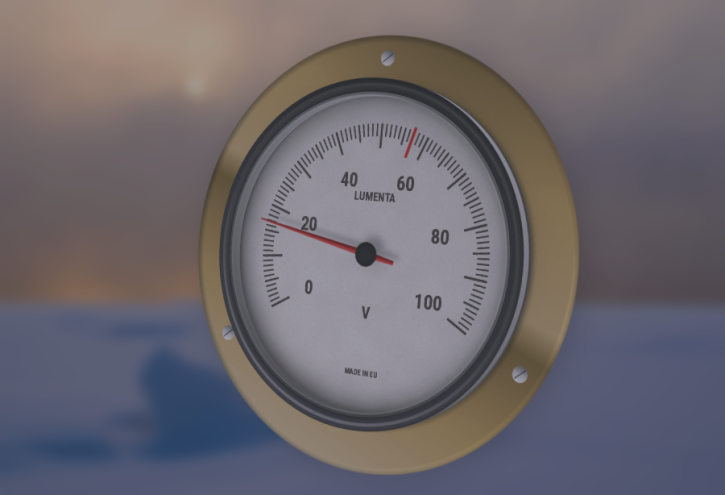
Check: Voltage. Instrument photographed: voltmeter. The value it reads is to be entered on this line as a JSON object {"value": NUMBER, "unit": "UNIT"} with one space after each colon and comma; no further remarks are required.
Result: {"value": 17, "unit": "V"}
